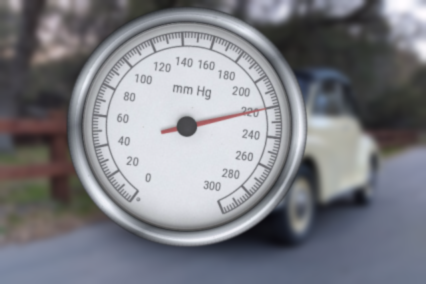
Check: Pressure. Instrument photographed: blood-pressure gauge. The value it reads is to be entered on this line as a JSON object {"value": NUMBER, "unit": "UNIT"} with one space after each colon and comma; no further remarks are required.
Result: {"value": 220, "unit": "mmHg"}
